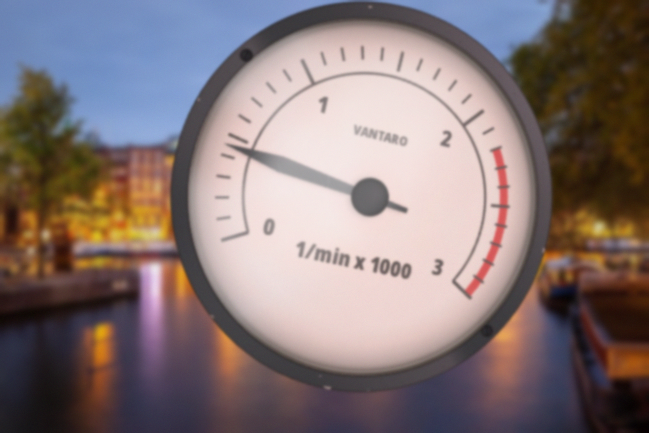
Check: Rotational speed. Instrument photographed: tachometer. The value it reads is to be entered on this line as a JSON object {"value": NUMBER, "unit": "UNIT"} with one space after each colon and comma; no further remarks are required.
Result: {"value": 450, "unit": "rpm"}
